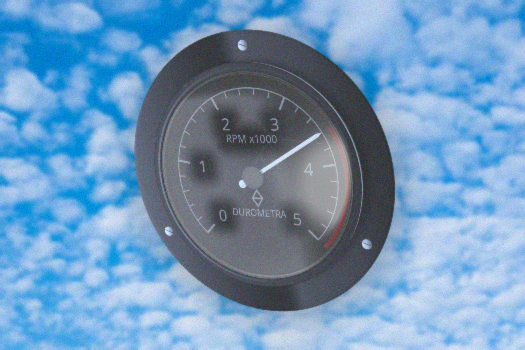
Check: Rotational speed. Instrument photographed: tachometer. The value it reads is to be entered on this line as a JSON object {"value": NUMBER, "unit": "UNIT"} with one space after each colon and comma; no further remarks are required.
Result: {"value": 3600, "unit": "rpm"}
